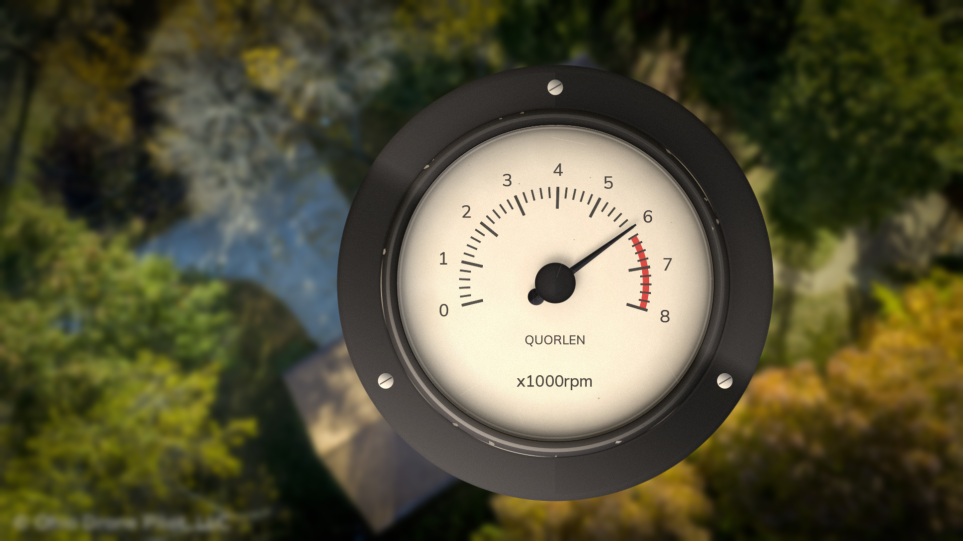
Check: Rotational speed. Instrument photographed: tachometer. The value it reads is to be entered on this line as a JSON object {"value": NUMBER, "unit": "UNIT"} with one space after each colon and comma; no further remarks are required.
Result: {"value": 6000, "unit": "rpm"}
